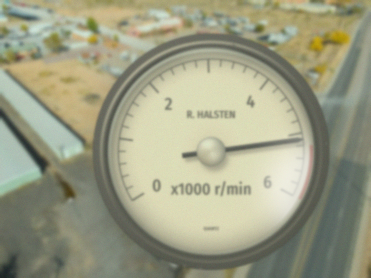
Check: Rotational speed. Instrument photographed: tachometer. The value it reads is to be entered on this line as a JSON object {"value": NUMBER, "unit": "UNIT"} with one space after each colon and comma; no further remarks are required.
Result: {"value": 5100, "unit": "rpm"}
